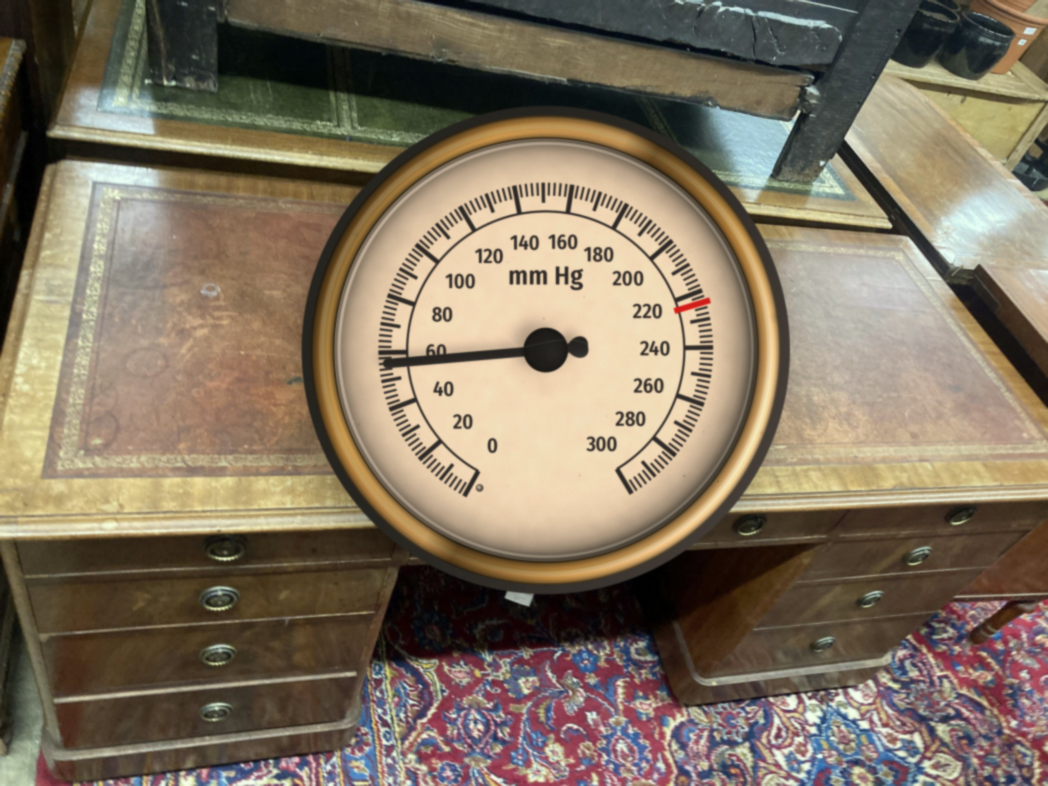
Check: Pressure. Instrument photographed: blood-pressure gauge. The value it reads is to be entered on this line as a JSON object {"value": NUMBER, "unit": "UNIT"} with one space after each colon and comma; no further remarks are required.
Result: {"value": 56, "unit": "mmHg"}
